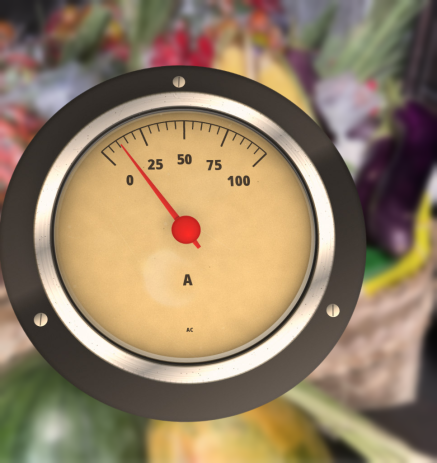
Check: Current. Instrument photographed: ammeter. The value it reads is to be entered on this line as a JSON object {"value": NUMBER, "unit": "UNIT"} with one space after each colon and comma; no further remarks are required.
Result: {"value": 10, "unit": "A"}
